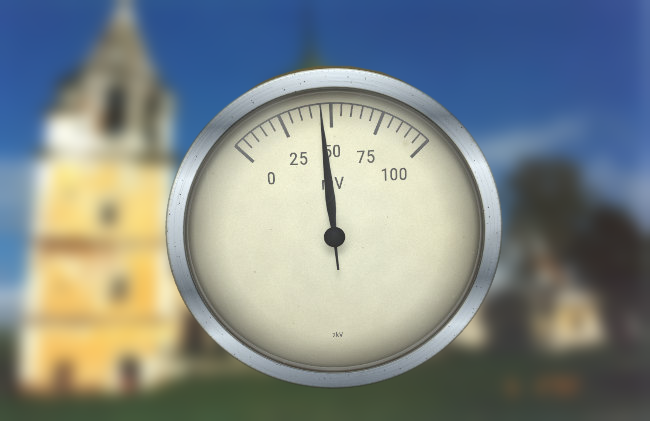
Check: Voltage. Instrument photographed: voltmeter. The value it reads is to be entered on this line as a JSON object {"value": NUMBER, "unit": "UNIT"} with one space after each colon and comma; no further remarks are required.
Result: {"value": 45, "unit": "mV"}
